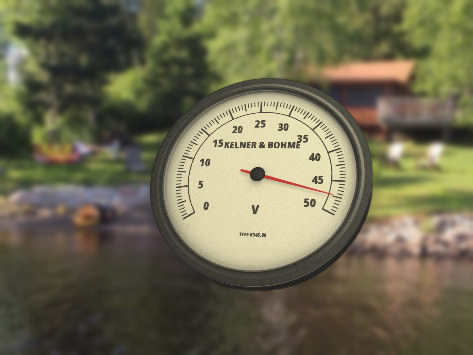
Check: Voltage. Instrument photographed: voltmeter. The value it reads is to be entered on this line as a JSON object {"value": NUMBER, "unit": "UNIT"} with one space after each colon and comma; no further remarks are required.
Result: {"value": 47.5, "unit": "V"}
